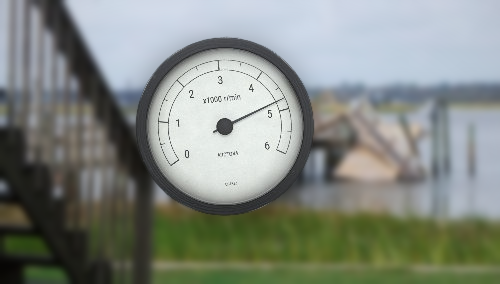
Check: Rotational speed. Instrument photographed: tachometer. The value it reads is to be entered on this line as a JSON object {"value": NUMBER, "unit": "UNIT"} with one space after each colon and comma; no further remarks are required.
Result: {"value": 4750, "unit": "rpm"}
